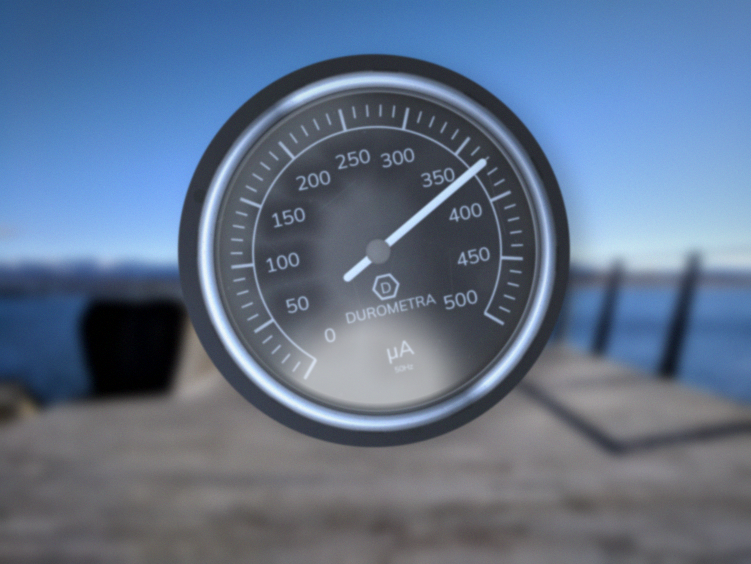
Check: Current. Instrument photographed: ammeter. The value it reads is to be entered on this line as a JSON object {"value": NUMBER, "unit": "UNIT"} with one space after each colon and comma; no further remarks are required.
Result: {"value": 370, "unit": "µA"}
